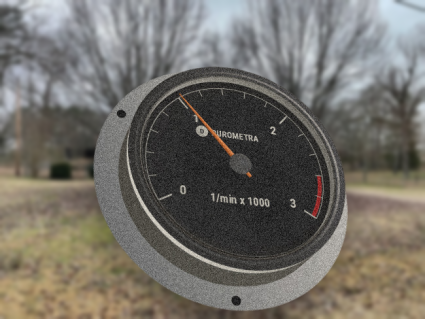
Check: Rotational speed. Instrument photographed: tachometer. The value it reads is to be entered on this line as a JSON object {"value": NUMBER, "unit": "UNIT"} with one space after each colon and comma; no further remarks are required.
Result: {"value": 1000, "unit": "rpm"}
